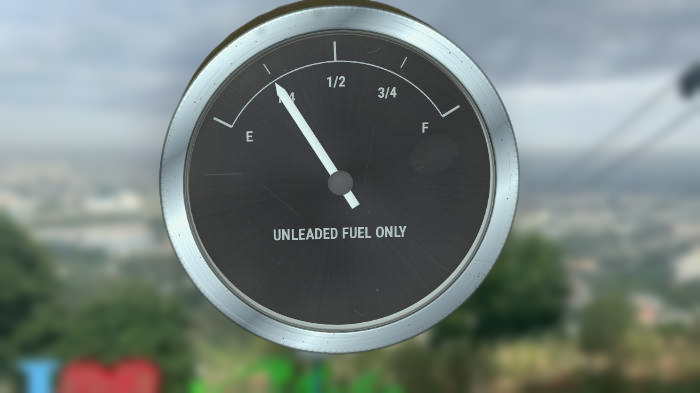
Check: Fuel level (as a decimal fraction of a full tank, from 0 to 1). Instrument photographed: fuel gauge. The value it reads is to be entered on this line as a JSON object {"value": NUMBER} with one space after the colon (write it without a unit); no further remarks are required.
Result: {"value": 0.25}
